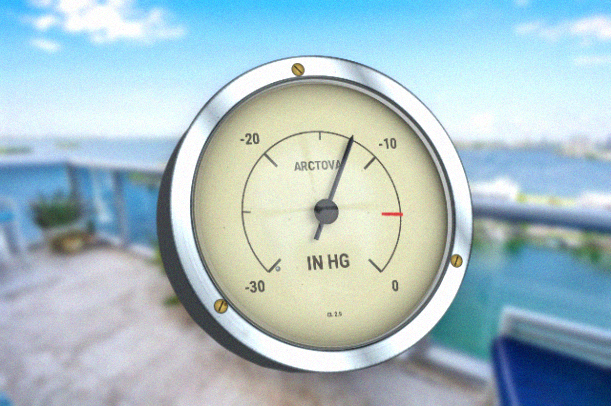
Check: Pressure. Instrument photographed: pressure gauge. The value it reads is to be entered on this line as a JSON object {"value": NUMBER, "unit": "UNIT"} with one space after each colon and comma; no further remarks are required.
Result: {"value": -12.5, "unit": "inHg"}
